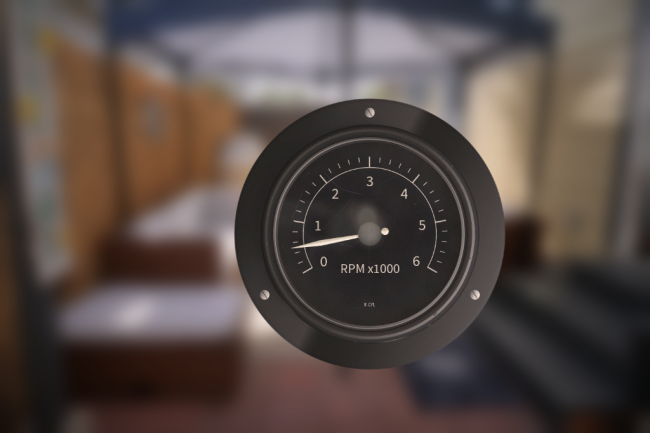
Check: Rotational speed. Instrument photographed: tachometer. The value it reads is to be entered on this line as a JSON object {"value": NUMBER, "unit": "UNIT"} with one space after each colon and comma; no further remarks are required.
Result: {"value": 500, "unit": "rpm"}
